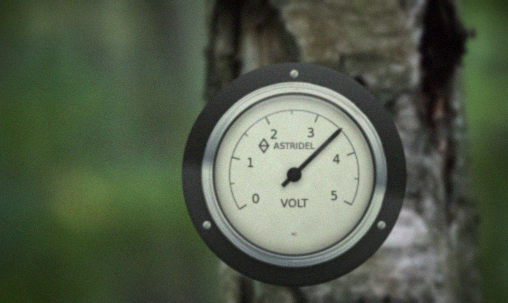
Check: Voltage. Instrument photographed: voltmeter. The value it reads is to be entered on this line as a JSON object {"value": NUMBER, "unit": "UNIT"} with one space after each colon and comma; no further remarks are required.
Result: {"value": 3.5, "unit": "V"}
